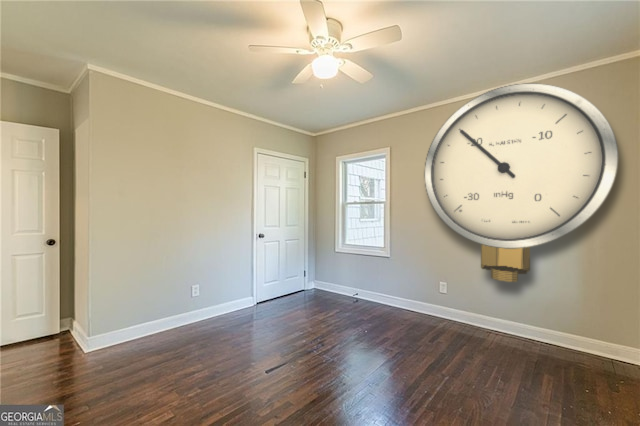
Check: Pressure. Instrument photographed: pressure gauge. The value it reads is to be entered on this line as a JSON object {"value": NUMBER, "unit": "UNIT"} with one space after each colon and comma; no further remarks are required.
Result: {"value": -20, "unit": "inHg"}
